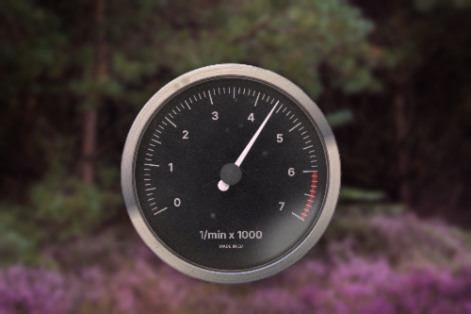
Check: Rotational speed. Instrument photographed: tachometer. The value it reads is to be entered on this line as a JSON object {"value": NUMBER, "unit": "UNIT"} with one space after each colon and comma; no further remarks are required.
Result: {"value": 4400, "unit": "rpm"}
